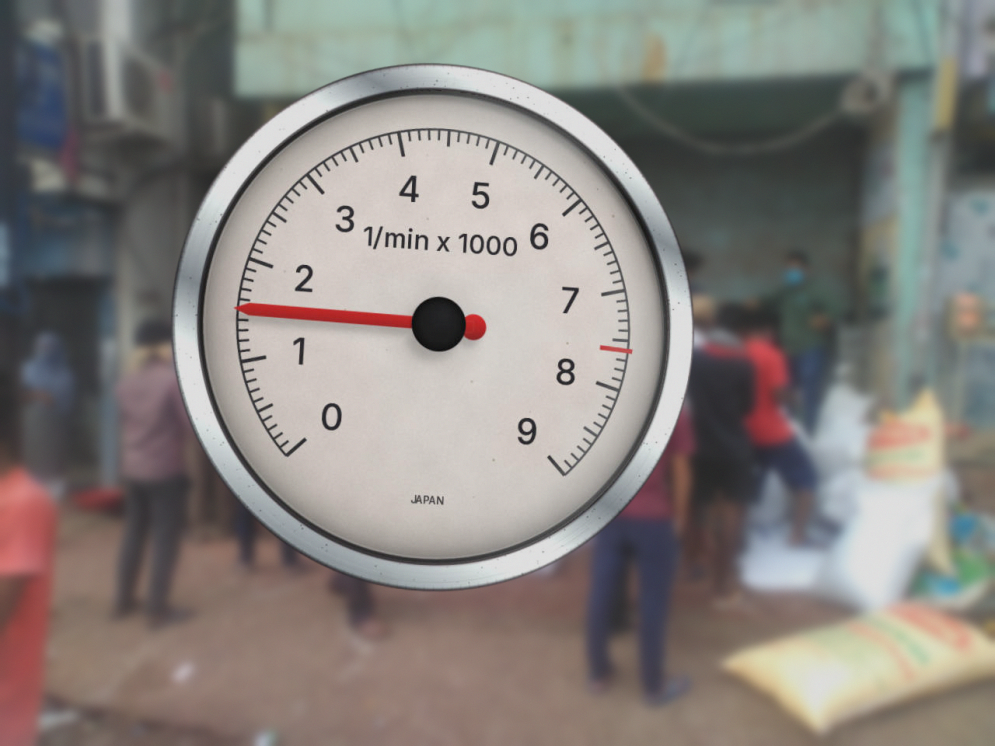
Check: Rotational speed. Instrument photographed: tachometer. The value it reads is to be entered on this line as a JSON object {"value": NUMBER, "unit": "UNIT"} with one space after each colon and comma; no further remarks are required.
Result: {"value": 1500, "unit": "rpm"}
